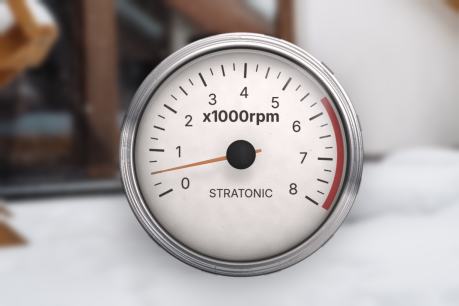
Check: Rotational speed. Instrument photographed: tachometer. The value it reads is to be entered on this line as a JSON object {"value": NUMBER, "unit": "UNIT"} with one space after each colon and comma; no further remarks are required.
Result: {"value": 500, "unit": "rpm"}
